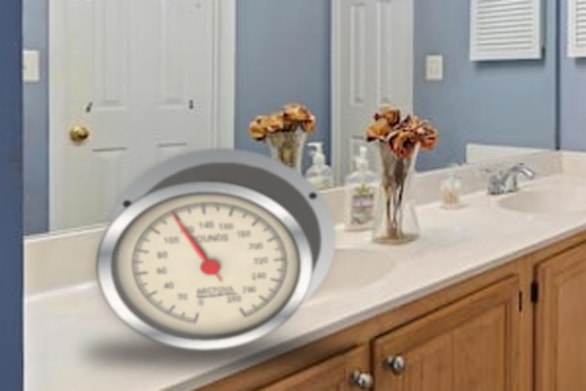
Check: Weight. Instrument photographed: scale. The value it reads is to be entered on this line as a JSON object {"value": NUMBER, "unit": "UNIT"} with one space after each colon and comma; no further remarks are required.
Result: {"value": 120, "unit": "lb"}
